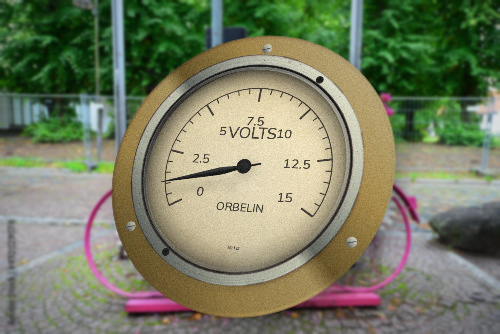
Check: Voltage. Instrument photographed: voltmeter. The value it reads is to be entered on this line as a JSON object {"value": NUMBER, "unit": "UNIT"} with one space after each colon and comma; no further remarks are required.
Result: {"value": 1, "unit": "V"}
